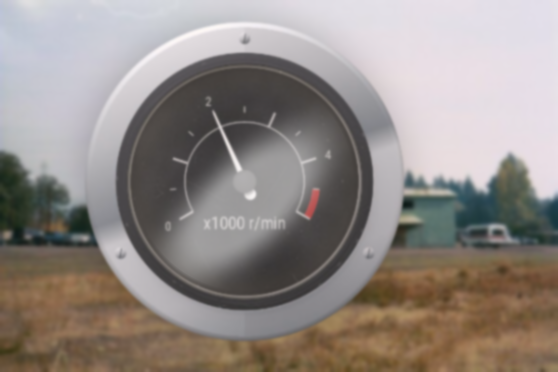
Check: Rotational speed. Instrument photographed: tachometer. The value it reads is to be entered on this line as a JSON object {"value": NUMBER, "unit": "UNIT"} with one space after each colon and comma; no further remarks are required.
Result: {"value": 2000, "unit": "rpm"}
